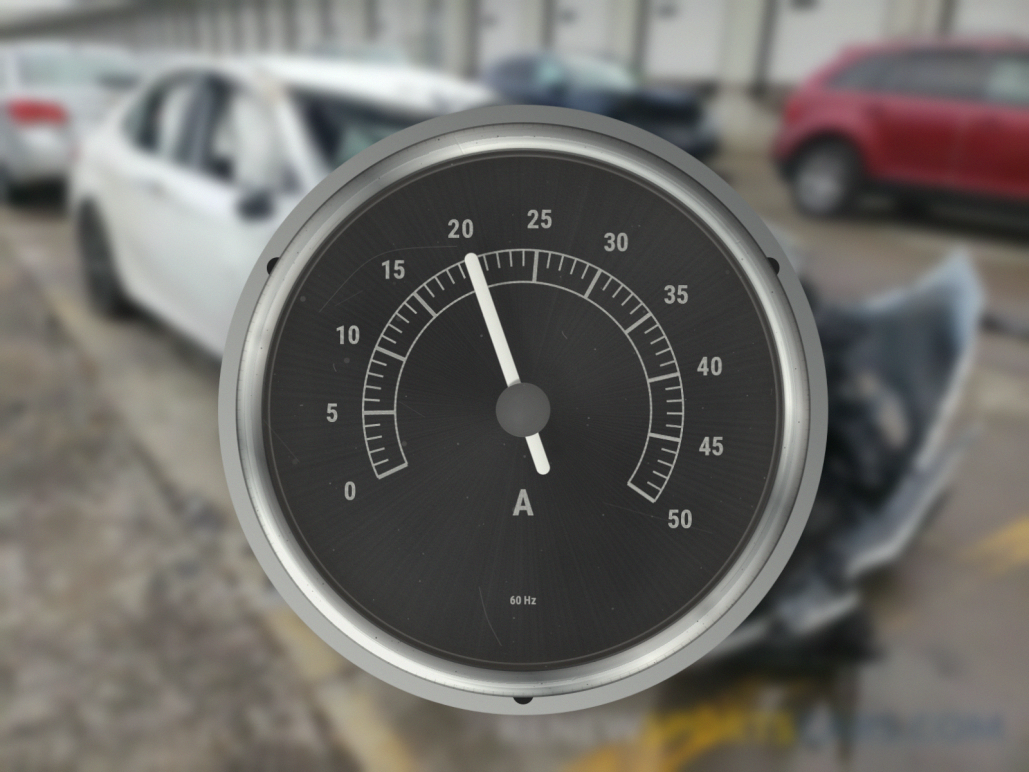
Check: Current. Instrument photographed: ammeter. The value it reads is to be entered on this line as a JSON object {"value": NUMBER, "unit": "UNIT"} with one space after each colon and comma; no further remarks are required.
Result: {"value": 20, "unit": "A"}
